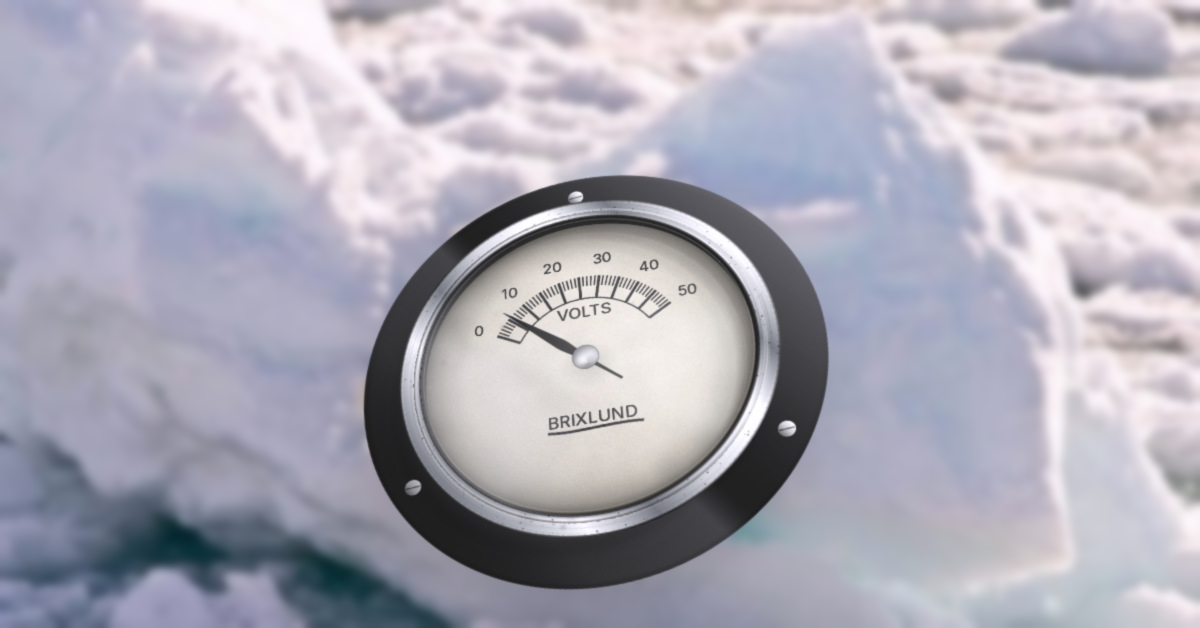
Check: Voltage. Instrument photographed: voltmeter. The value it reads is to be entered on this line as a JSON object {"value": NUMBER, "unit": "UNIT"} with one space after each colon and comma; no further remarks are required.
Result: {"value": 5, "unit": "V"}
